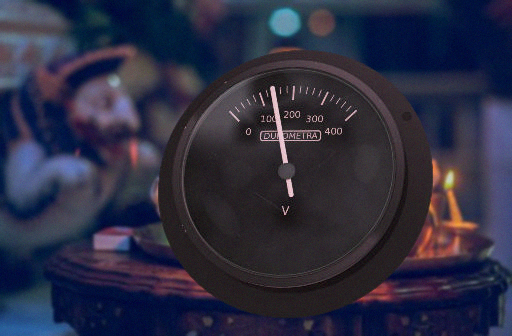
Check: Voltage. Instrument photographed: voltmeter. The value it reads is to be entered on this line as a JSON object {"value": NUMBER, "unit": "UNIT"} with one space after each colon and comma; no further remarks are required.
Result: {"value": 140, "unit": "V"}
